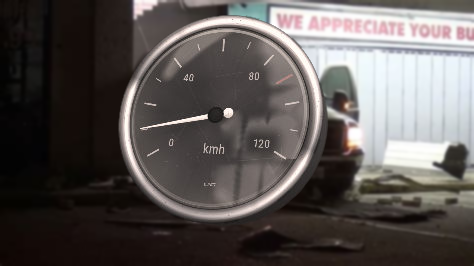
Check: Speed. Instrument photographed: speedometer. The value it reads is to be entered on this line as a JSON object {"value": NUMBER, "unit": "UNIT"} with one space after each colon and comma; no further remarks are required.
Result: {"value": 10, "unit": "km/h"}
